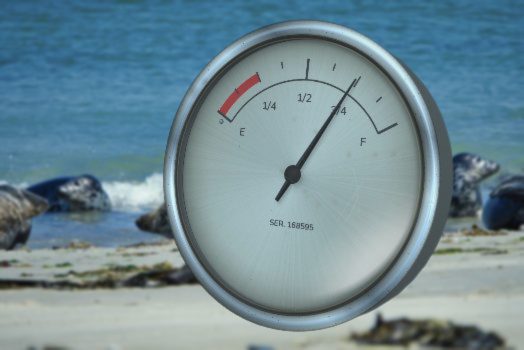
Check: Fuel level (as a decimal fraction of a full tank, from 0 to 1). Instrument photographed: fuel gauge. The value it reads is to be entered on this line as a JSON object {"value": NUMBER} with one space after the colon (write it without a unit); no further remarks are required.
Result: {"value": 0.75}
